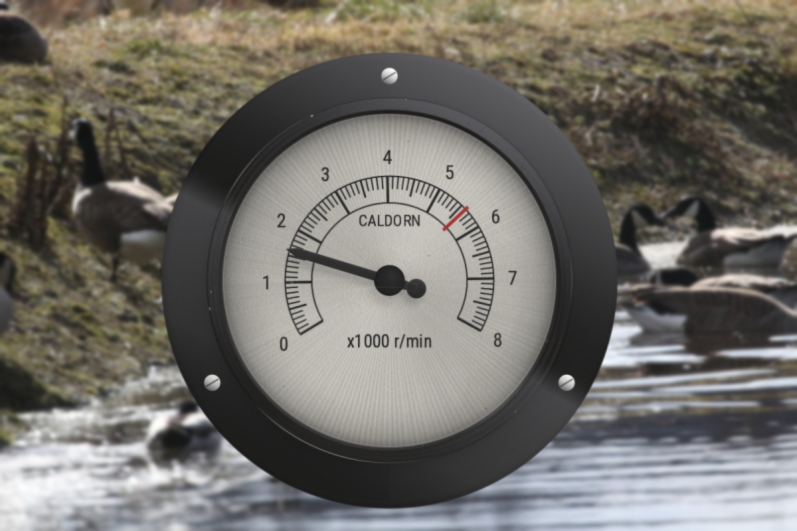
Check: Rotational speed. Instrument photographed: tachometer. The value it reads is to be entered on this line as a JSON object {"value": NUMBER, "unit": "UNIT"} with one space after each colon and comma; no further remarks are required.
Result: {"value": 1600, "unit": "rpm"}
